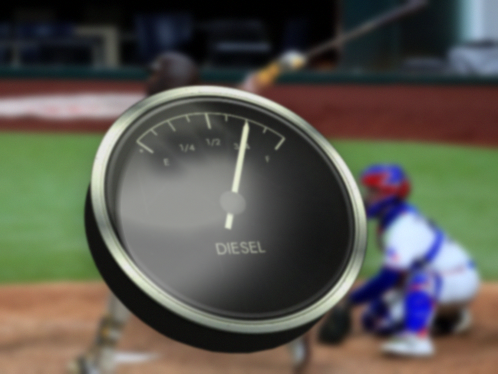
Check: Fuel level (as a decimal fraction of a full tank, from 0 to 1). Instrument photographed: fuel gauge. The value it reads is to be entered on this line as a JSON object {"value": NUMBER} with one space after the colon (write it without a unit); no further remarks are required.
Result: {"value": 0.75}
